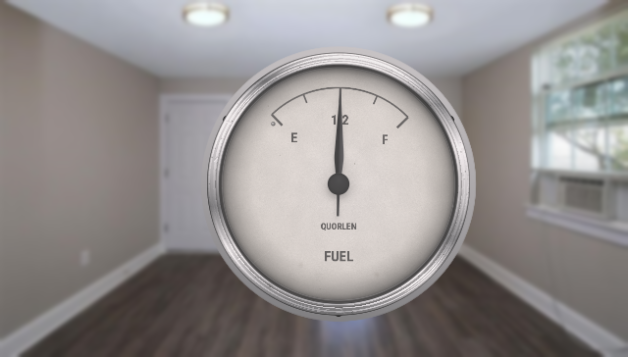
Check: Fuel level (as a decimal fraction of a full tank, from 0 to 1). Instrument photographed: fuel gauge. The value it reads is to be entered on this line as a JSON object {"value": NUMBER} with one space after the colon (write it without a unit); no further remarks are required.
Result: {"value": 0.5}
